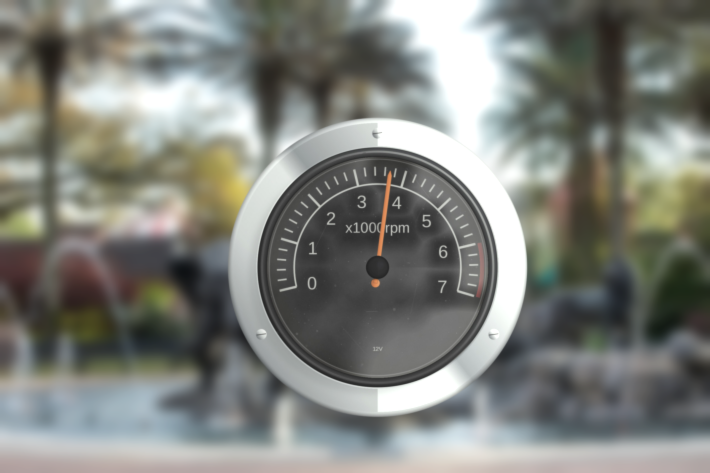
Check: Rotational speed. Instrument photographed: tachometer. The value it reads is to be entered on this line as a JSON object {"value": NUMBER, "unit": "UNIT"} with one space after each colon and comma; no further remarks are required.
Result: {"value": 3700, "unit": "rpm"}
